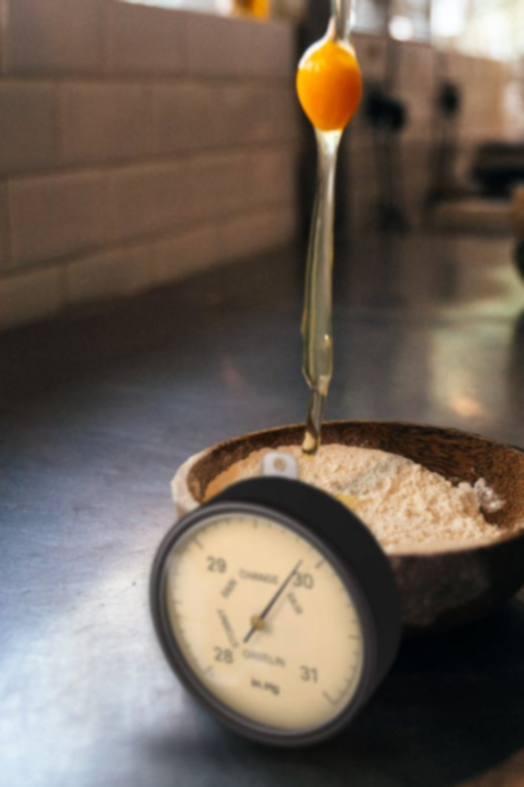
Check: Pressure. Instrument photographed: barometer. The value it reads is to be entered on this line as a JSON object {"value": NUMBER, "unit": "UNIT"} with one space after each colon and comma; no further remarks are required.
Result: {"value": 29.9, "unit": "inHg"}
